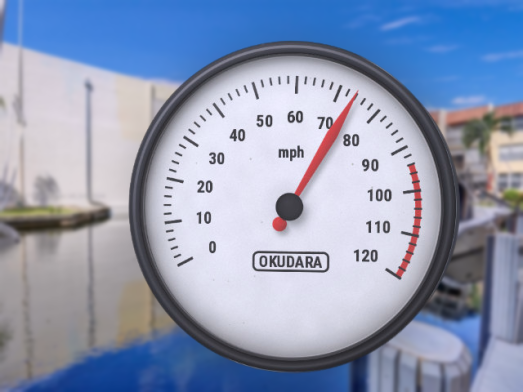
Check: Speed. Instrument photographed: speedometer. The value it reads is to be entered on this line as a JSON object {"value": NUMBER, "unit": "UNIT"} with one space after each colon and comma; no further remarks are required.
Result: {"value": 74, "unit": "mph"}
